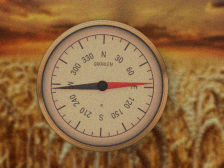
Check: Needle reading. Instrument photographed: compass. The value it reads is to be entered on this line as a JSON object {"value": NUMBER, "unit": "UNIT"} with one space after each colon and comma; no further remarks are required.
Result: {"value": 85, "unit": "°"}
